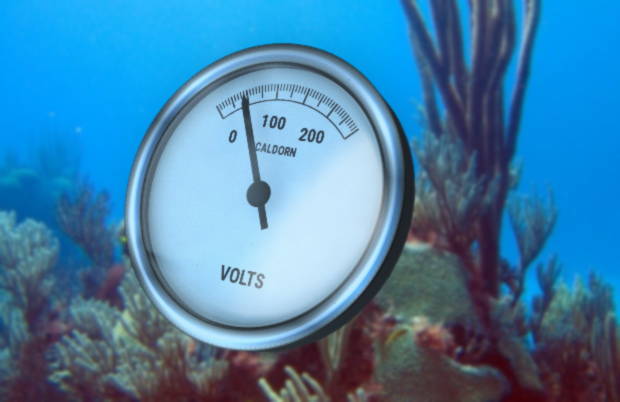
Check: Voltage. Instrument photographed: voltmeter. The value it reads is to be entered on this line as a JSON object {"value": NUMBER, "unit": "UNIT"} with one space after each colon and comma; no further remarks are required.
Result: {"value": 50, "unit": "V"}
